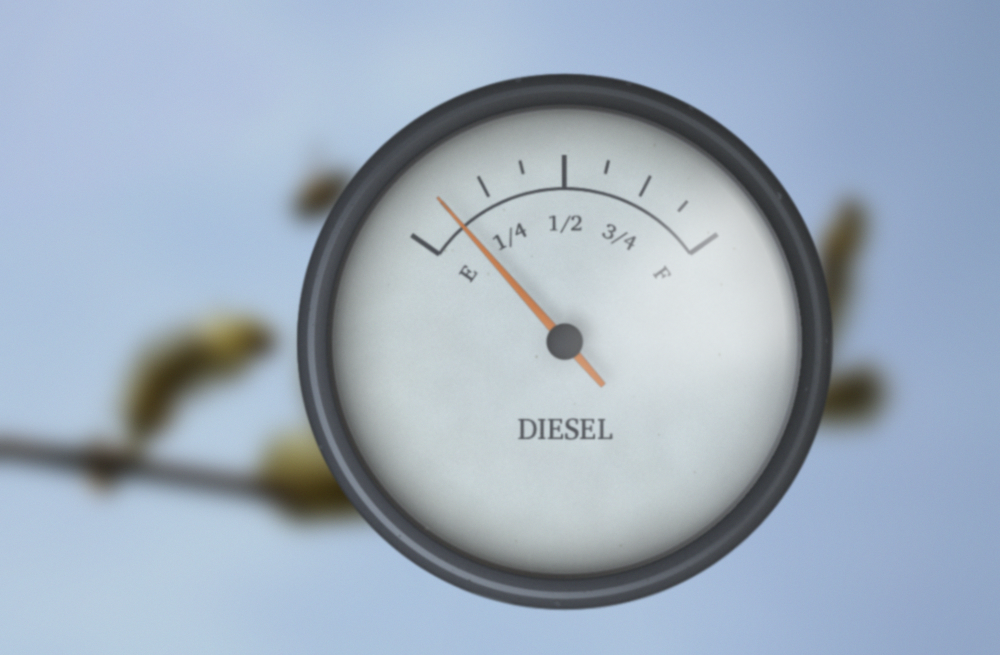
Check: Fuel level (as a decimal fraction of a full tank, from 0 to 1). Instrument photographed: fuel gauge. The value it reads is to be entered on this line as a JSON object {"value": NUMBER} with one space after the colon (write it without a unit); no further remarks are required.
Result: {"value": 0.125}
